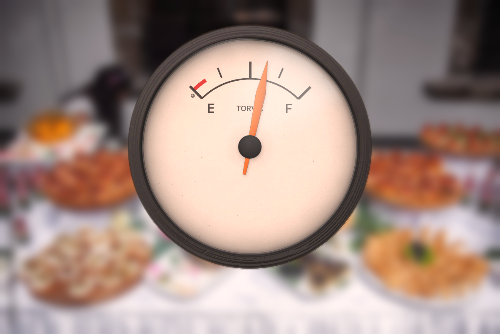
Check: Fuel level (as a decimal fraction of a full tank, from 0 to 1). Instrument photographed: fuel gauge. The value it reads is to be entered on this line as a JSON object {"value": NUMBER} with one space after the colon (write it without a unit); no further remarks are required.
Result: {"value": 0.625}
